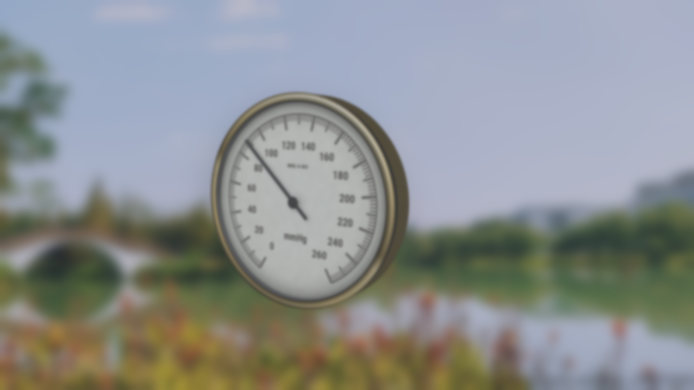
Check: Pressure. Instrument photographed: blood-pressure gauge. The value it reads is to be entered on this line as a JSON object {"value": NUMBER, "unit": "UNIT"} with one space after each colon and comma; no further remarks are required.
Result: {"value": 90, "unit": "mmHg"}
